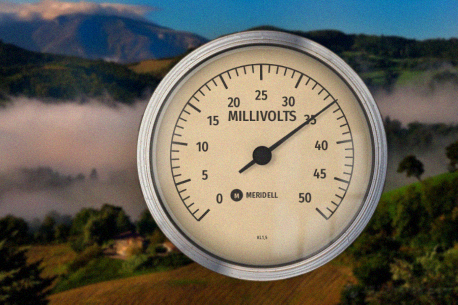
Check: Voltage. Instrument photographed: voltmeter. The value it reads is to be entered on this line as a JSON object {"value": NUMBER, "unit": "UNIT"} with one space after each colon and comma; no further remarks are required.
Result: {"value": 35, "unit": "mV"}
